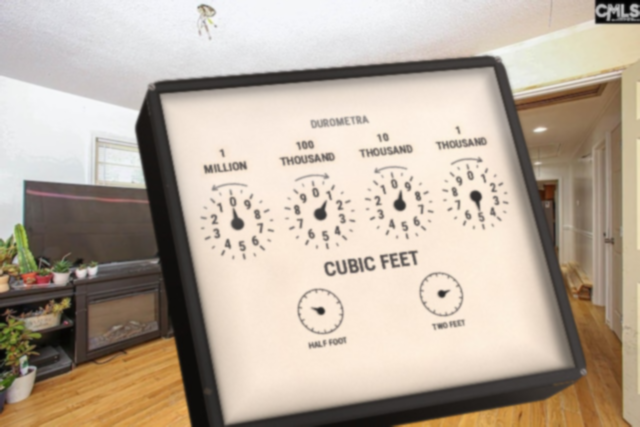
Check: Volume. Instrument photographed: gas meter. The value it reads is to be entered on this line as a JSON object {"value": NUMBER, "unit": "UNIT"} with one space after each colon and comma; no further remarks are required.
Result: {"value": 9500, "unit": "ft³"}
